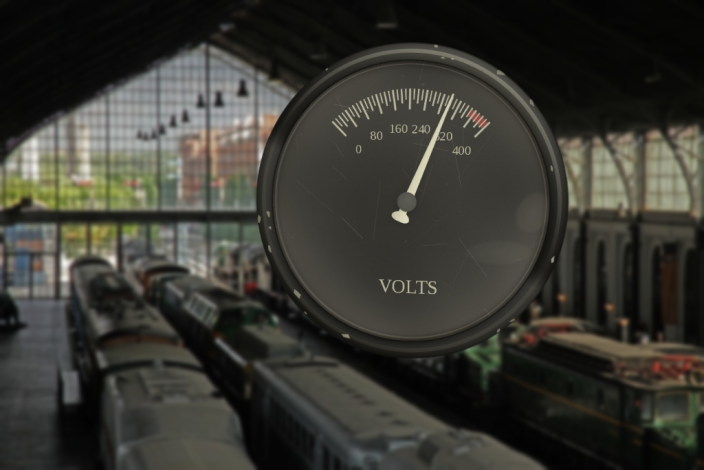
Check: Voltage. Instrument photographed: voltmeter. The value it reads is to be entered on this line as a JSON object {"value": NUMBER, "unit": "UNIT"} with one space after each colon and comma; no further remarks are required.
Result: {"value": 300, "unit": "V"}
